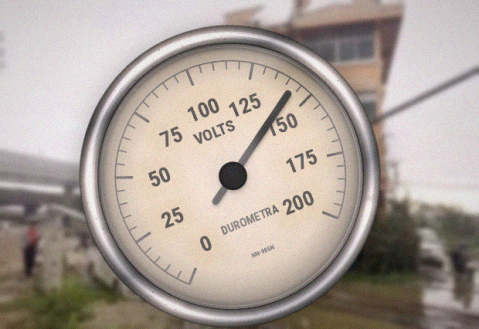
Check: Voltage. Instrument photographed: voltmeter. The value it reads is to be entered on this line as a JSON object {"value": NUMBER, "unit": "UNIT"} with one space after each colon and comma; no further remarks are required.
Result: {"value": 142.5, "unit": "V"}
